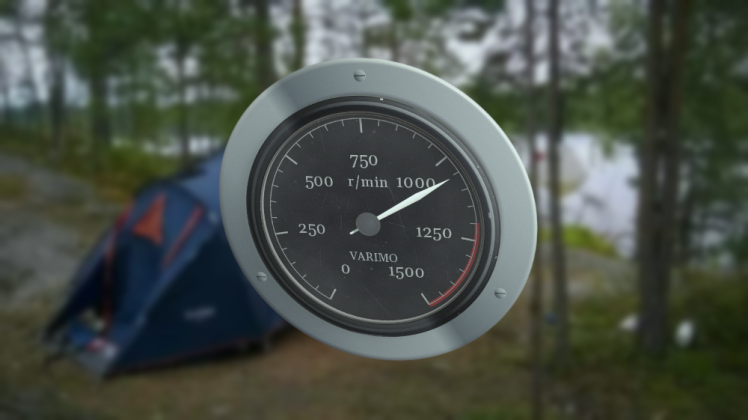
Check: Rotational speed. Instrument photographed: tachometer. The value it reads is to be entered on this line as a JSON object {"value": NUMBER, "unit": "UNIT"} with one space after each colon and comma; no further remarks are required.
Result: {"value": 1050, "unit": "rpm"}
